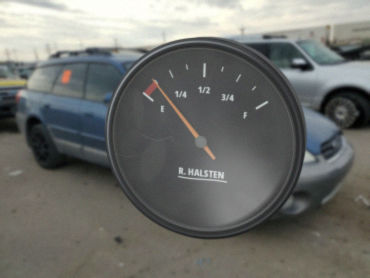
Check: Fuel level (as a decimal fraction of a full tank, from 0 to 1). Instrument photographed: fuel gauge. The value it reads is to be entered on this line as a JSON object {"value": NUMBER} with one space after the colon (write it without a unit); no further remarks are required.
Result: {"value": 0.125}
